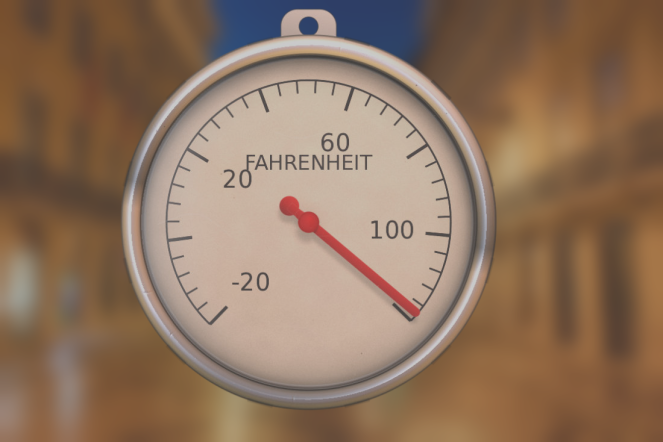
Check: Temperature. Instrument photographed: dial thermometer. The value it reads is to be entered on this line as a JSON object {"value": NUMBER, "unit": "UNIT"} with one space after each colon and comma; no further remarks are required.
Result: {"value": 118, "unit": "°F"}
